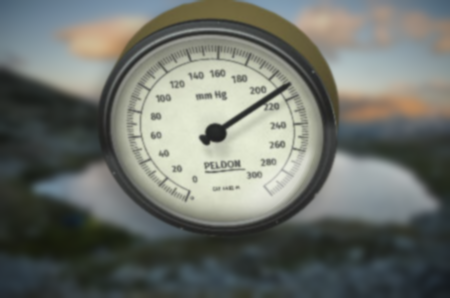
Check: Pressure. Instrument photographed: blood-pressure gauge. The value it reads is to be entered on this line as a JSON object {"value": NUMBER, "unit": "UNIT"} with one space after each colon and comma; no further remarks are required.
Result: {"value": 210, "unit": "mmHg"}
